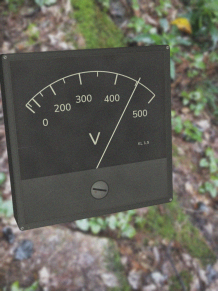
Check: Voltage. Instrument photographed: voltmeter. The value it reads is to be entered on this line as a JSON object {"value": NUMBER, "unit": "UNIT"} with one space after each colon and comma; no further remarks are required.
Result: {"value": 450, "unit": "V"}
